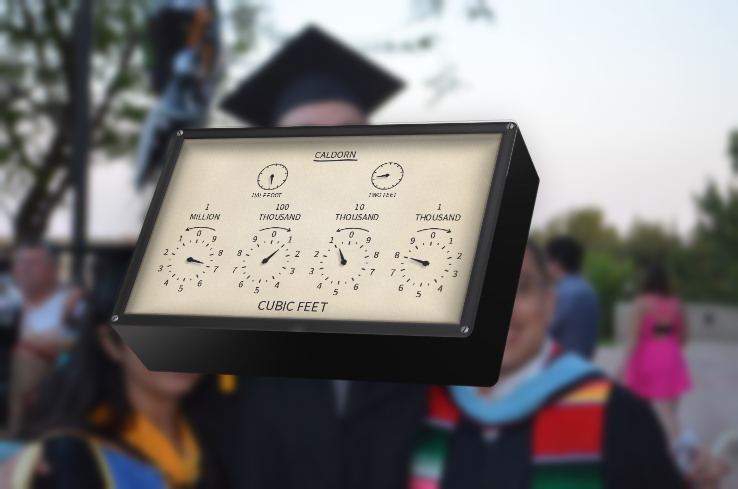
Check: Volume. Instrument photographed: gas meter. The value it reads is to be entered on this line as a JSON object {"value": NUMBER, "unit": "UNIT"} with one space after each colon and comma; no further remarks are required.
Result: {"value": 710800, "unit": "ft³"}
